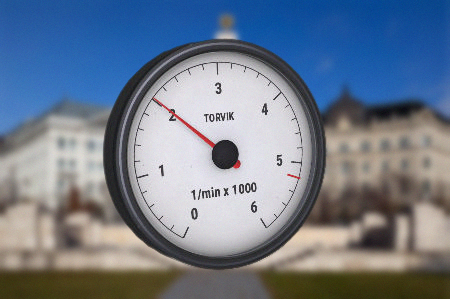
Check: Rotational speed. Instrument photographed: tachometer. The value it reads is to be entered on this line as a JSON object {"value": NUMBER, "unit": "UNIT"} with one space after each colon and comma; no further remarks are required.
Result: {"value": 2000, "unit": "rpm"}
